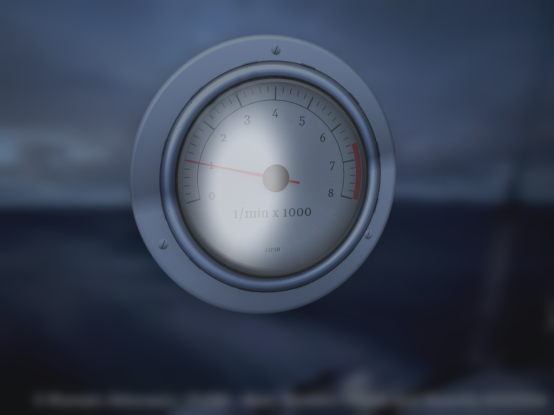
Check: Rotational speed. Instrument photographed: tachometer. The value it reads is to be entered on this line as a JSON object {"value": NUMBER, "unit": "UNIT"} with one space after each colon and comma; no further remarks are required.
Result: {"value": 1000, "unit": "rpm"}
